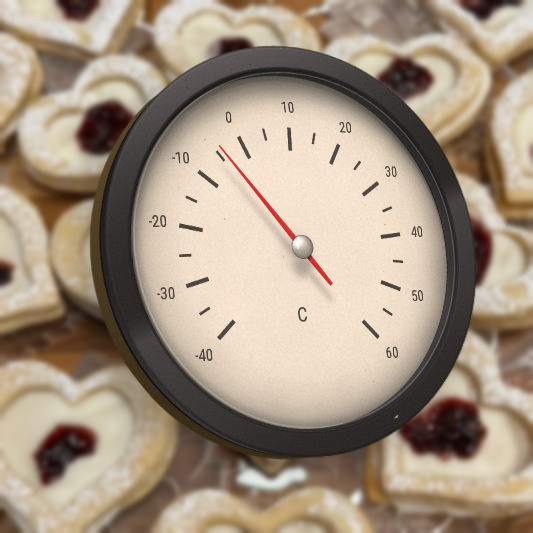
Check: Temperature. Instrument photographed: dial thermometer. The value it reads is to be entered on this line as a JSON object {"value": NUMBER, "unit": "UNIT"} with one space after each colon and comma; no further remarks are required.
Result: {"value": -5, "unit": "°C"}
